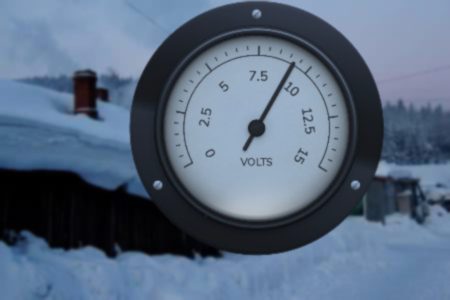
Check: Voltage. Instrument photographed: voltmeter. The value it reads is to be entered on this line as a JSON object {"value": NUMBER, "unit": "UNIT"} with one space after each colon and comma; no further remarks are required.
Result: {"value": 9.25, "unit": "V"}
